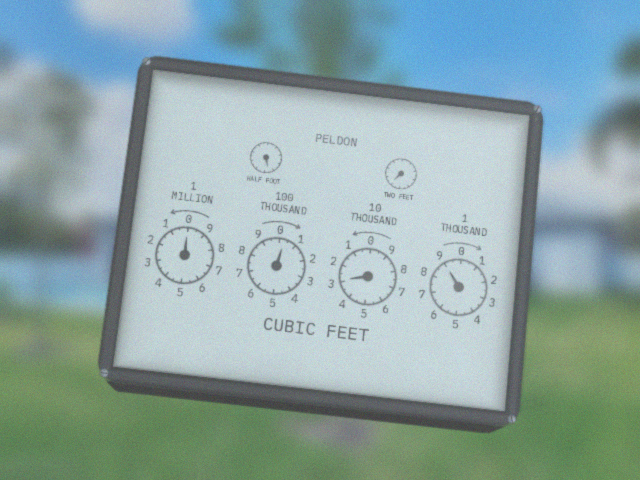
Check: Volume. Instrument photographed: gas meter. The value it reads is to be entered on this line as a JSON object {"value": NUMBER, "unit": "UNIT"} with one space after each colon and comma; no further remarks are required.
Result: {"value": 2900, "unit": "ft³"}
